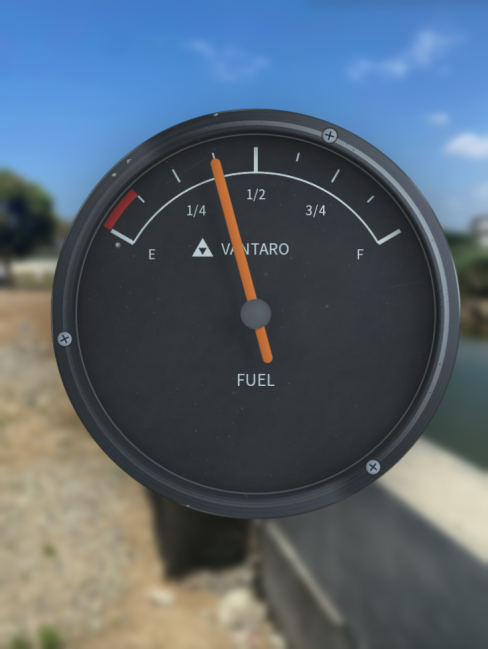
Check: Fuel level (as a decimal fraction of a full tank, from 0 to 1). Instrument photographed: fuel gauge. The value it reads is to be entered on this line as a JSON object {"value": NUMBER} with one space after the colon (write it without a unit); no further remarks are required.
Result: {"value": 0.375}
